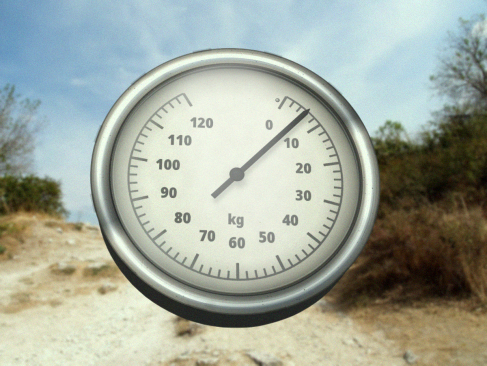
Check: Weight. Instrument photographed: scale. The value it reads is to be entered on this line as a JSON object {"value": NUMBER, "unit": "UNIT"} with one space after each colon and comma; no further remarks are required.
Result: {"value": 6, "unit": "kg"}
